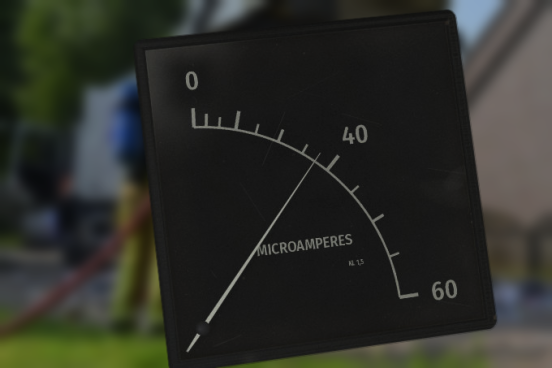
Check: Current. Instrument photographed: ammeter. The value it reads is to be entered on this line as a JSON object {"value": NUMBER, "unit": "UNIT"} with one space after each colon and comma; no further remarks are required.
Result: {"value": 37.5, "unit": "µA"}
